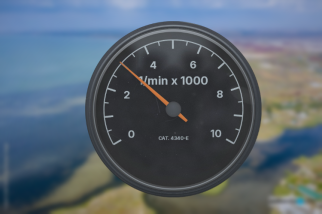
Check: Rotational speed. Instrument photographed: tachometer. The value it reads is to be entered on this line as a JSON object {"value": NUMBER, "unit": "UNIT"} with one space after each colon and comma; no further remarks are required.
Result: {"value": 3000, "unit": "rpm"}
